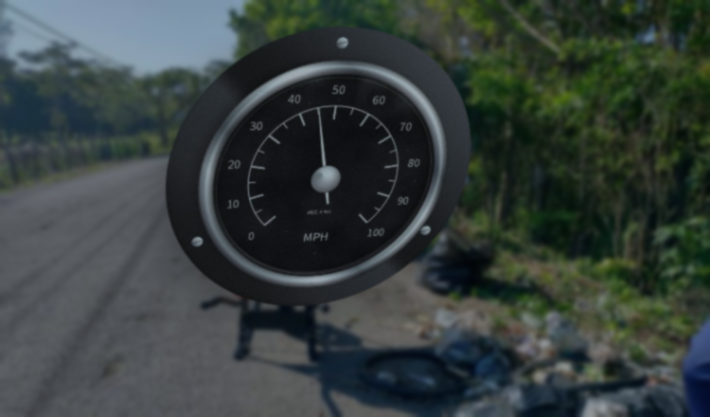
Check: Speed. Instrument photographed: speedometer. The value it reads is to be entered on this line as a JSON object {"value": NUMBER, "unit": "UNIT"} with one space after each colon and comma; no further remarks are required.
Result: {"value": 45, "unit": "mph"}
